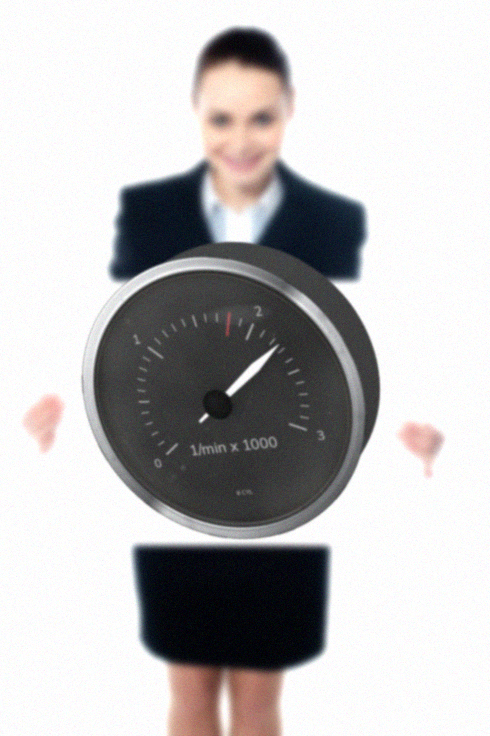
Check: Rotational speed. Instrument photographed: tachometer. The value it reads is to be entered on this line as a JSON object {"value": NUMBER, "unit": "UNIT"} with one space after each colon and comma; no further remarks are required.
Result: {"value": 2250, "unit": "rpm"}
